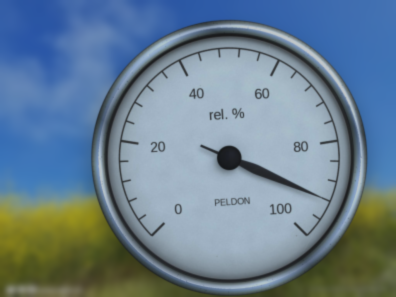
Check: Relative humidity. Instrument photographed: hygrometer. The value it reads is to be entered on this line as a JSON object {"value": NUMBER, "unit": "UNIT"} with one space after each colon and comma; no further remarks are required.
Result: {"value": 92, "unit": "%"}
